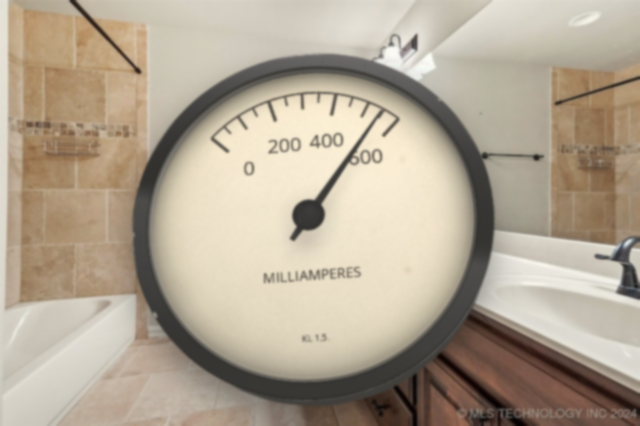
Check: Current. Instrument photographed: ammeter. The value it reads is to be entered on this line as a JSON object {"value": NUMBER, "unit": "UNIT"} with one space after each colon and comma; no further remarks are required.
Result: {"value": 550, "unit": "mA"}
